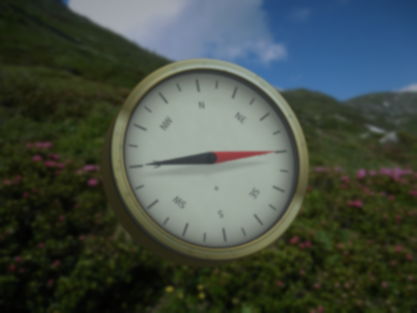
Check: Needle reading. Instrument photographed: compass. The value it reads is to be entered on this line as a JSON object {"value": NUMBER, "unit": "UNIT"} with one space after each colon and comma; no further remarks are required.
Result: {"value": 90, "unit": "°"}
